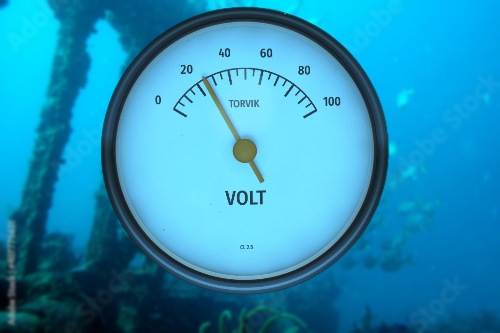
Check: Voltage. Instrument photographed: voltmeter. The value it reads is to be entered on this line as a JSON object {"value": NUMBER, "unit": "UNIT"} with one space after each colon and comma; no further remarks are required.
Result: {"value": 25, "unit": "V"}
